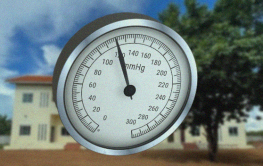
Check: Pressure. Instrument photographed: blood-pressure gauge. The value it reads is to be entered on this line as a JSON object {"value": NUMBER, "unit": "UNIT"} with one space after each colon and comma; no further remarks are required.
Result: {"value": 120, "unit": "mmHg"}
